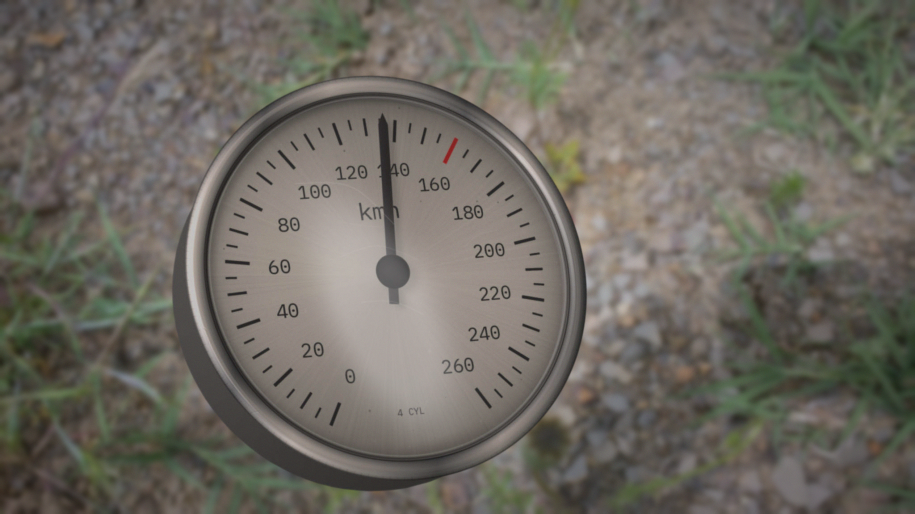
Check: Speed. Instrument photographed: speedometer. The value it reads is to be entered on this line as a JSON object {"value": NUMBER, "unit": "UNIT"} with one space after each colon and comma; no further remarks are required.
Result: {"value": 135, "unit": "km/h"}
